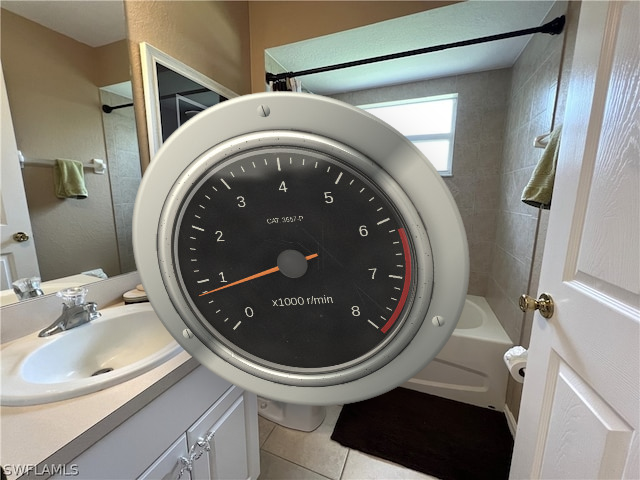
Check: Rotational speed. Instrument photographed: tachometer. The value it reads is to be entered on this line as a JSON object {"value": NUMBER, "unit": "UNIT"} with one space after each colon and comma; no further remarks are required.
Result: {"value": 800, "unit": "rpm"}
